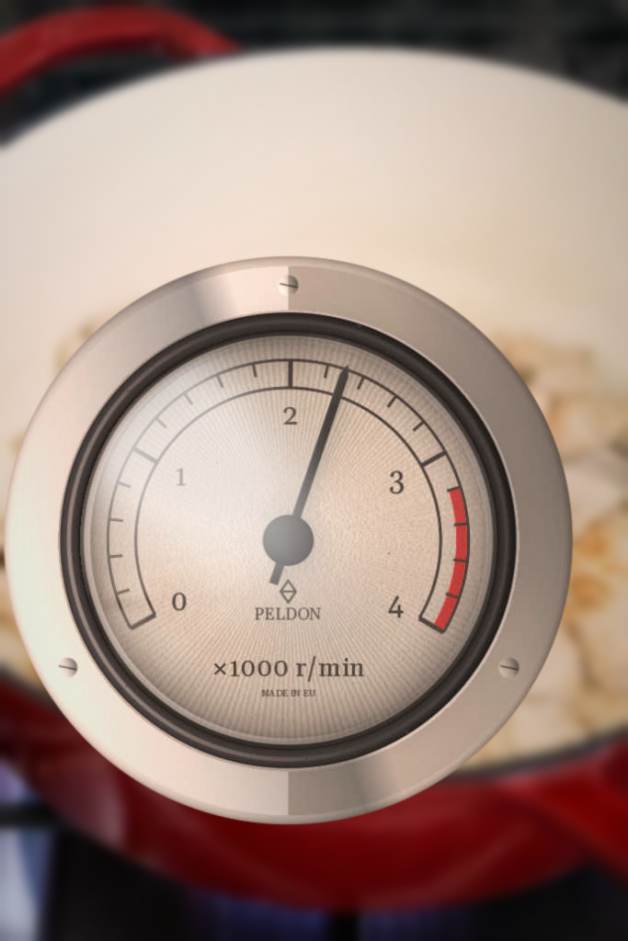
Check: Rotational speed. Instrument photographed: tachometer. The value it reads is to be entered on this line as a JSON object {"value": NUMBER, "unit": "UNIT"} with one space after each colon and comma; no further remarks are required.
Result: {"value": 2300, "unit": "rpm"}
